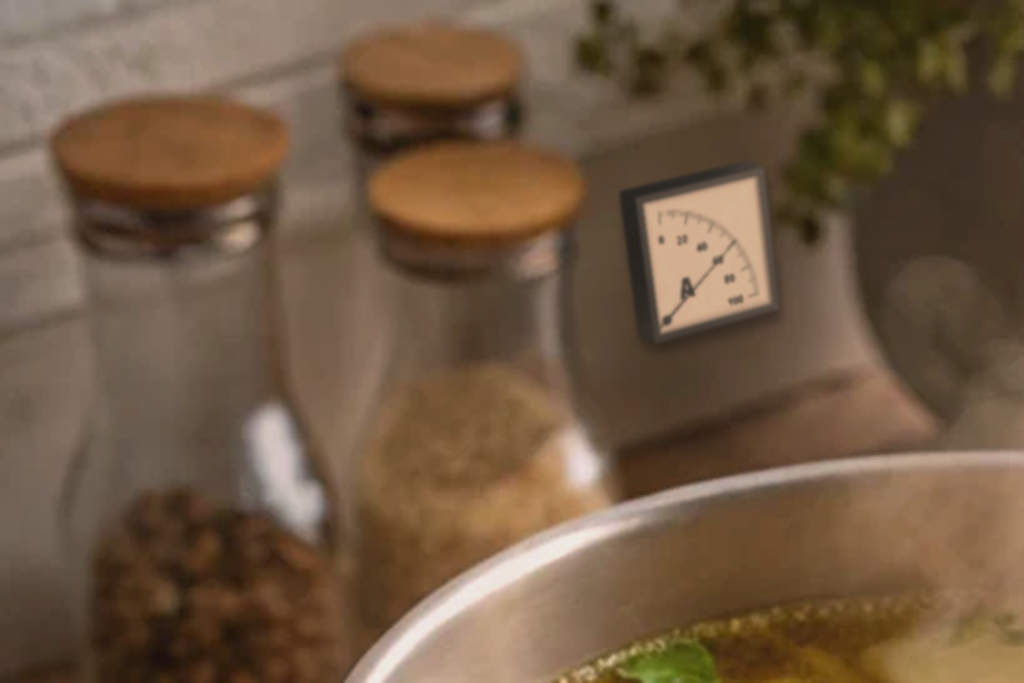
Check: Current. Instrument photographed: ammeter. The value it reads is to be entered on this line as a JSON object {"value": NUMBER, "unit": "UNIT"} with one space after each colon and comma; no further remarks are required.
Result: {"value": 60, "unit": "A"}
